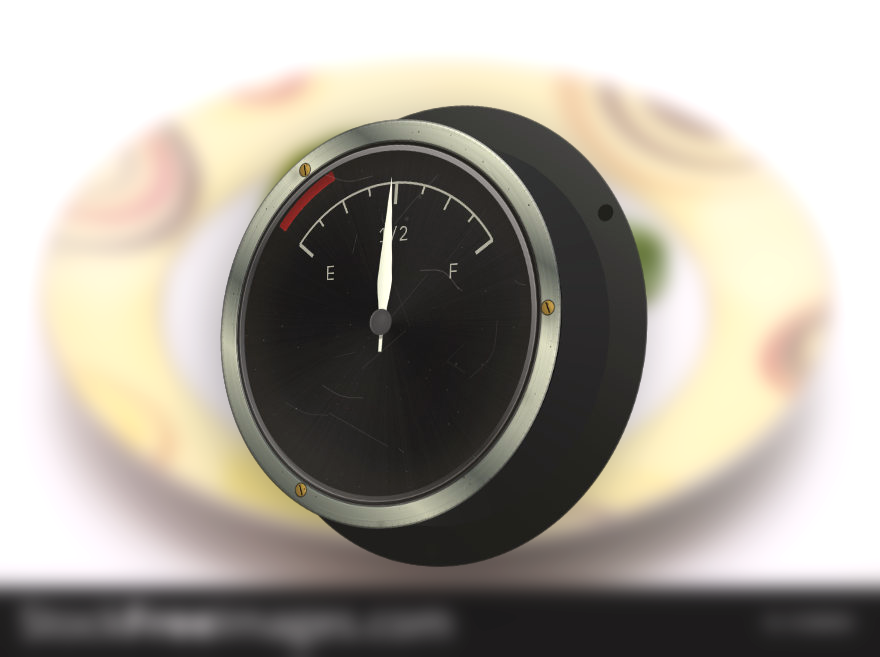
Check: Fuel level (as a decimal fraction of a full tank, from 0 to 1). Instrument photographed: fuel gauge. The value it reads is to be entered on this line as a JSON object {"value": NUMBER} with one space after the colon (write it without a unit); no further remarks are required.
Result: {"value": 0.5}
